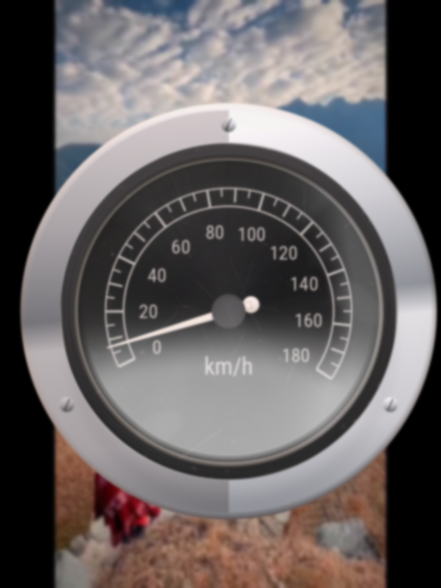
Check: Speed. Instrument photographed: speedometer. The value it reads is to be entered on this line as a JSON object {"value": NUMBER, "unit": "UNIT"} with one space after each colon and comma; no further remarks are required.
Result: {"value": 7.5, "unit": "km/h"}
